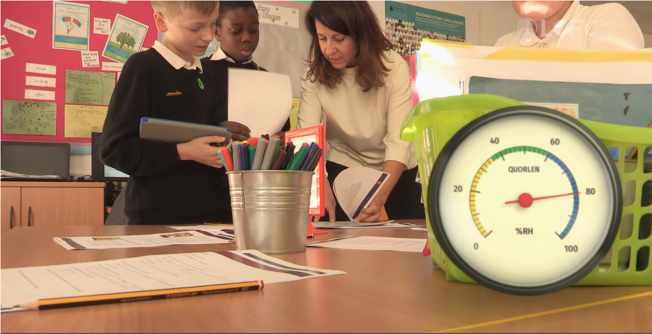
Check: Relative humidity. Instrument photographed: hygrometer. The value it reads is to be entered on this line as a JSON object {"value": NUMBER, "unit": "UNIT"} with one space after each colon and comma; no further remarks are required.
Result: {"value": 80, "unit": "%"}
